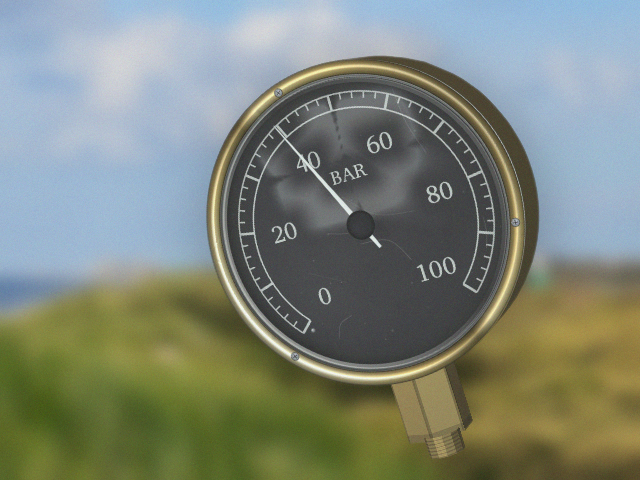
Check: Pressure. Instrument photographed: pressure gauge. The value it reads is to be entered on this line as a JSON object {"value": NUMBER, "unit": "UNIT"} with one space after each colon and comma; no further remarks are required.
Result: {"value": 40, "unit": "bar"}
